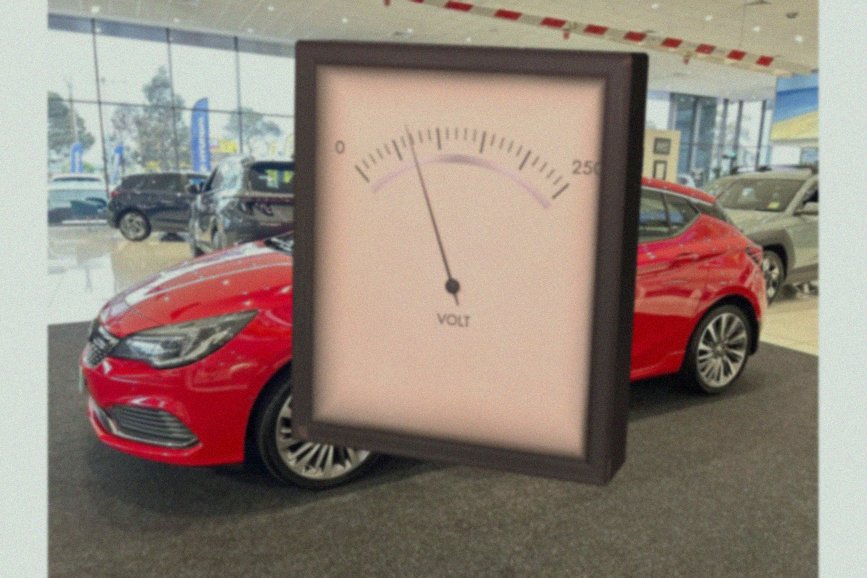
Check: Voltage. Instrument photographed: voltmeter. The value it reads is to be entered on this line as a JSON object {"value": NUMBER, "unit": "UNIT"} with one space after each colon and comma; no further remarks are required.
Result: {"value": 70, "unit": "V"}
